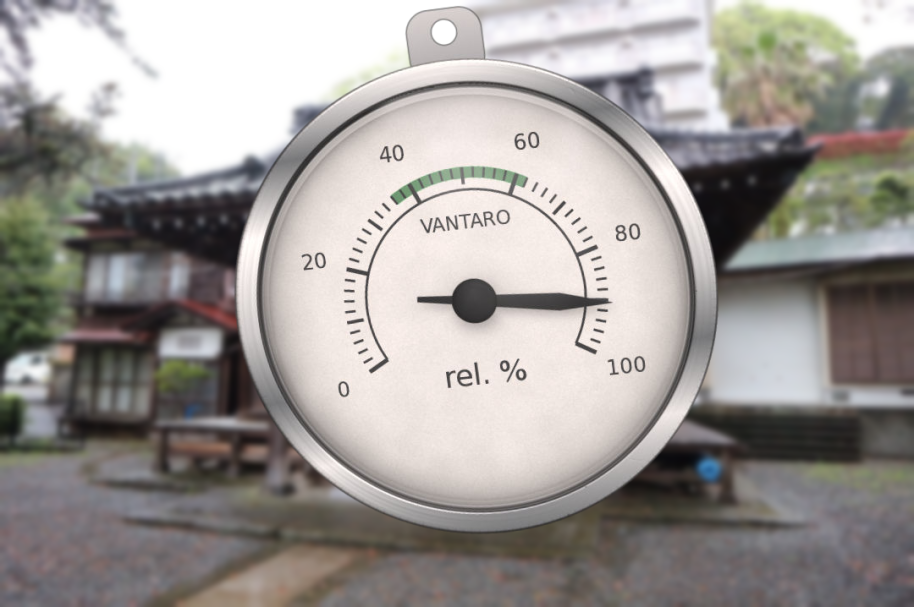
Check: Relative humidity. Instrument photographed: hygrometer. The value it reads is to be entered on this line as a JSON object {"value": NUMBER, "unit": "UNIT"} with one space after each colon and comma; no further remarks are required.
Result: {"value": 90, "unit": "%"}
